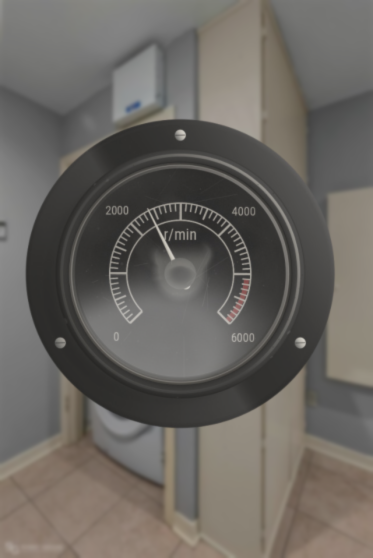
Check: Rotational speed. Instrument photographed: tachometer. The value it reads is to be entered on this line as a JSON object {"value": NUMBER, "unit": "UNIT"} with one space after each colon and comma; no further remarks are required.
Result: {"value": 2400, "unit": "rpm"}
